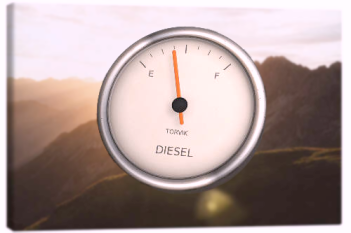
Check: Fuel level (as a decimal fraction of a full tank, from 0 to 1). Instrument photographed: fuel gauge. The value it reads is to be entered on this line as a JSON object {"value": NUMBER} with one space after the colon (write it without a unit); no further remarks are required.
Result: {"value": 0.375}
